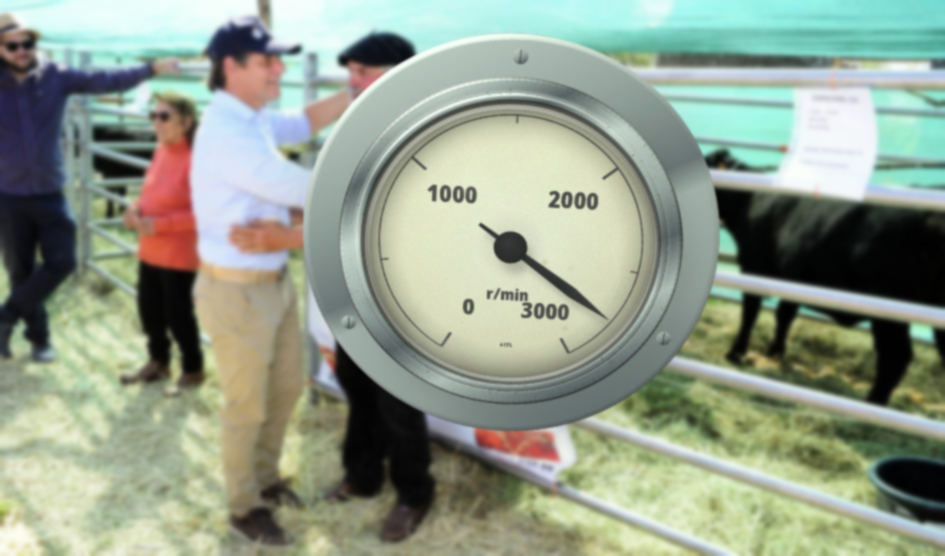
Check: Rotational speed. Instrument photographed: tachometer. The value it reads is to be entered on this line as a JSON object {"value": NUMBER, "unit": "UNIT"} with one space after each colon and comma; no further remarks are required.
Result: {"value": 2750, "unit": "rpm"}
